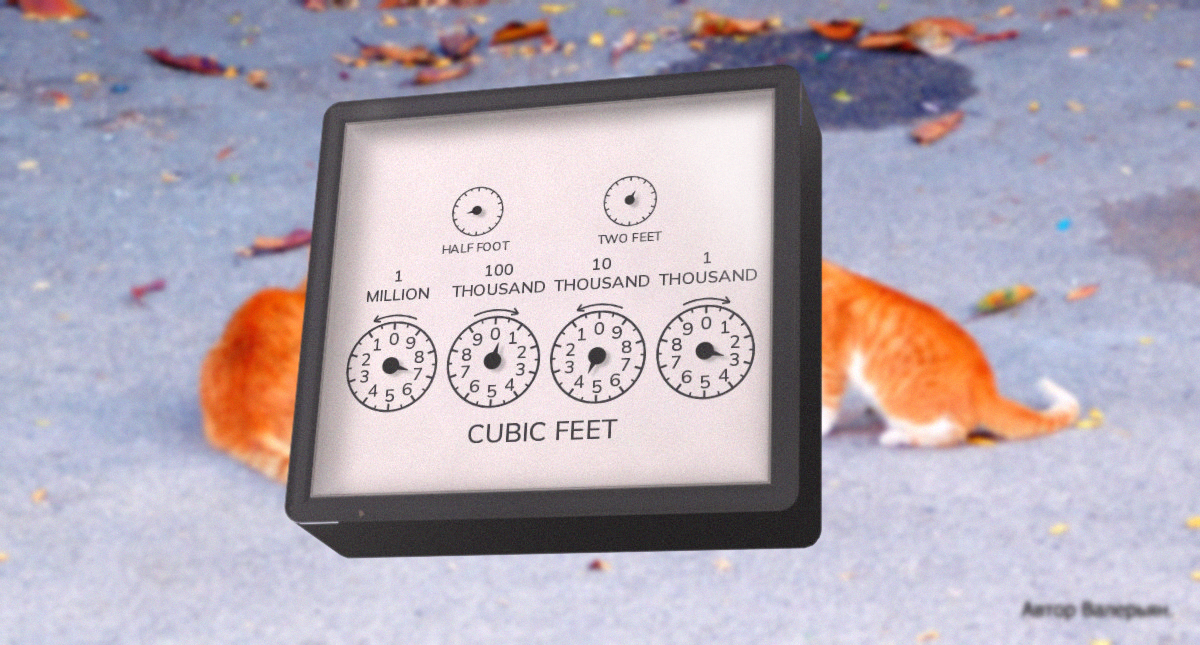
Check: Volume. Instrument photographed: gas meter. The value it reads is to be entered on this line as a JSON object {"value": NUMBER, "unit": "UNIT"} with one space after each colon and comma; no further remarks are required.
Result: {"value": 704300, "unit": "ft³"}
